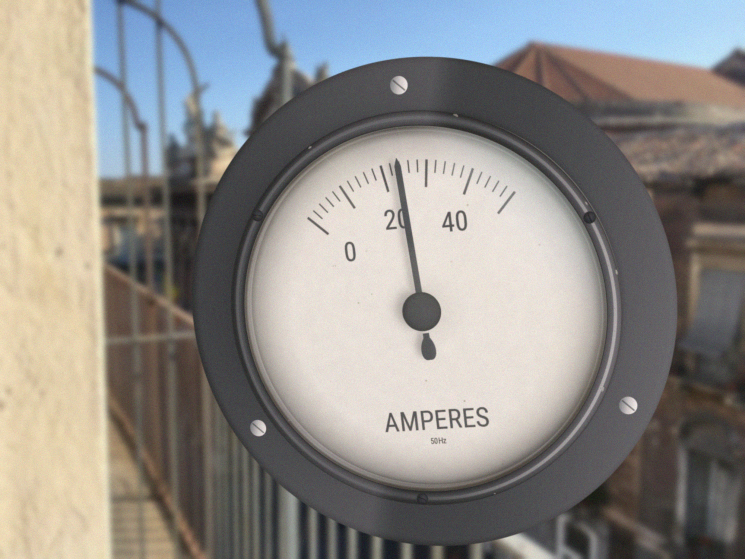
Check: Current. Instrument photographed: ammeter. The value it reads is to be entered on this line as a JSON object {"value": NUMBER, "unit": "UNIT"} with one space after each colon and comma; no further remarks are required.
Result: {"value": 24, "unit": "A"}
